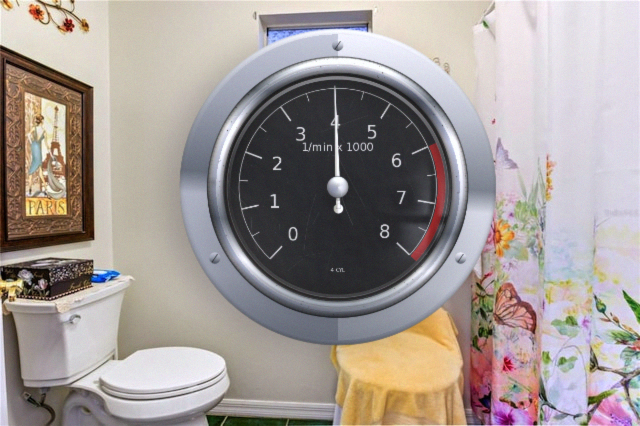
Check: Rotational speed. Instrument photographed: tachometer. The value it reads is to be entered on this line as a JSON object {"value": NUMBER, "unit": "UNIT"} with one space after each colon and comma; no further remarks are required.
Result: {"value": 4000, "unit": "rpm"}
